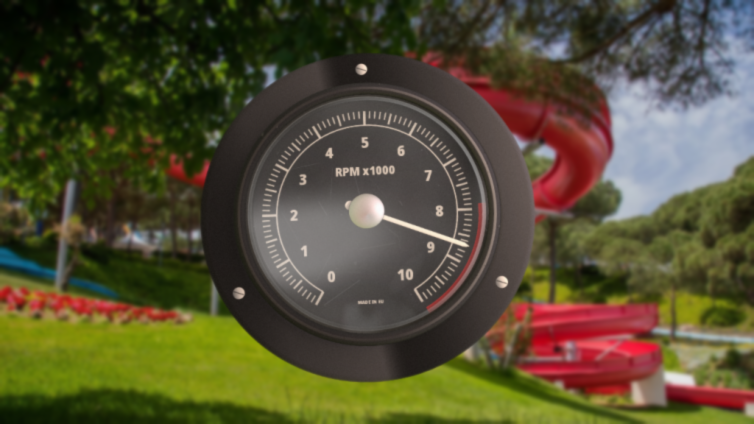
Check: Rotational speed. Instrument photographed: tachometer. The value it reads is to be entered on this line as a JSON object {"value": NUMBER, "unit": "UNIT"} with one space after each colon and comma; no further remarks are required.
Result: {"value": 8700, "unit": "rpm"}
